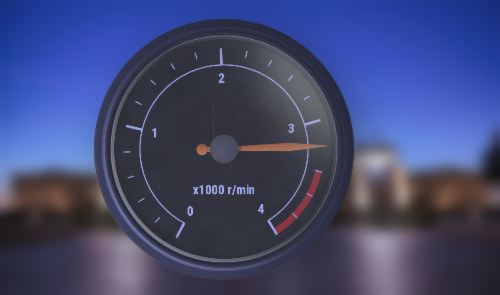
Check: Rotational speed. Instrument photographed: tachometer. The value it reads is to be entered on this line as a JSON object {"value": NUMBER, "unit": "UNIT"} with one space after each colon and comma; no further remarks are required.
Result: {"value": 3200, "unit": "rpm"}
